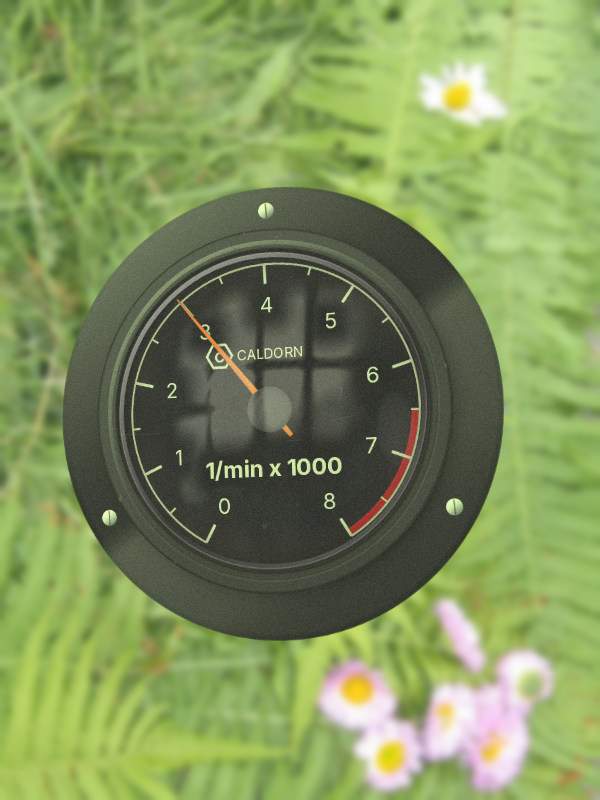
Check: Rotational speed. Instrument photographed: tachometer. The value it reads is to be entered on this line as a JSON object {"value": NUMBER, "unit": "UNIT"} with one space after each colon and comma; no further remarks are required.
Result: {"value": 3000, "unit": "rpm"}
